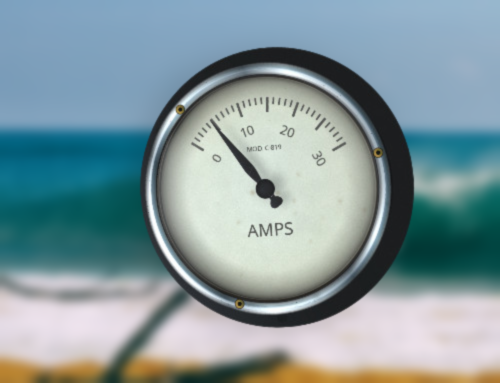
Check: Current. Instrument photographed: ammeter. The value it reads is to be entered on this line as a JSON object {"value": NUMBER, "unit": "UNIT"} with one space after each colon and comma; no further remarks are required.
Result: {"value": 5, "unit": "A"}
